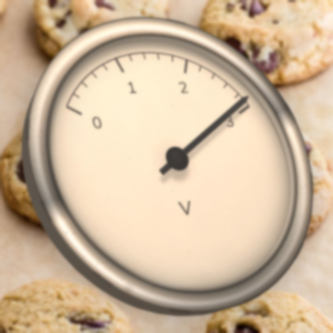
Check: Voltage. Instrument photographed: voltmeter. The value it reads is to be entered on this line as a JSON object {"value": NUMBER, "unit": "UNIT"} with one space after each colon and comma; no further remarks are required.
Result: {"value": 2.9, "unit": "V"}
